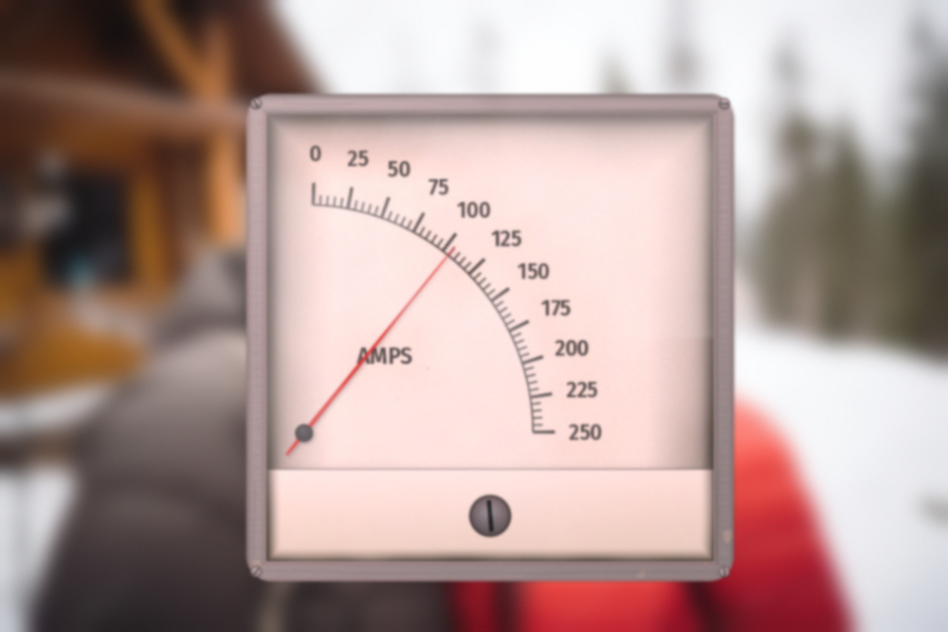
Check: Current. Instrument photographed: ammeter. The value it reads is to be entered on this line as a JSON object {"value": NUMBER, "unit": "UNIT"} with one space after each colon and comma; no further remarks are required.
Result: {"value": 105, "unit": "A"}
